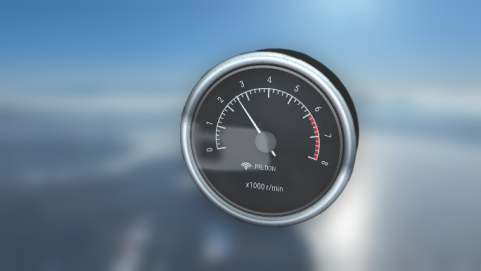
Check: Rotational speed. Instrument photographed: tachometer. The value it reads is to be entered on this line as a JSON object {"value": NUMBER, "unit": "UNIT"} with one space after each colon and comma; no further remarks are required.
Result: {"value": 2600, "unit": "rpm"}
